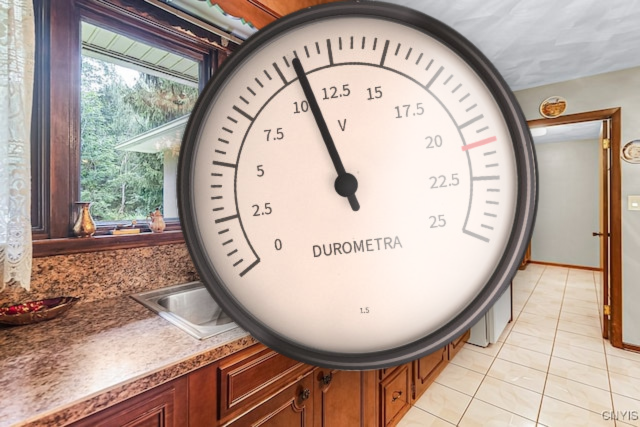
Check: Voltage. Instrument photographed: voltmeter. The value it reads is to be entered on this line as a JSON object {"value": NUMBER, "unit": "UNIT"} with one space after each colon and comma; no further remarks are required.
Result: {"value": 11, "unit": "V"}
